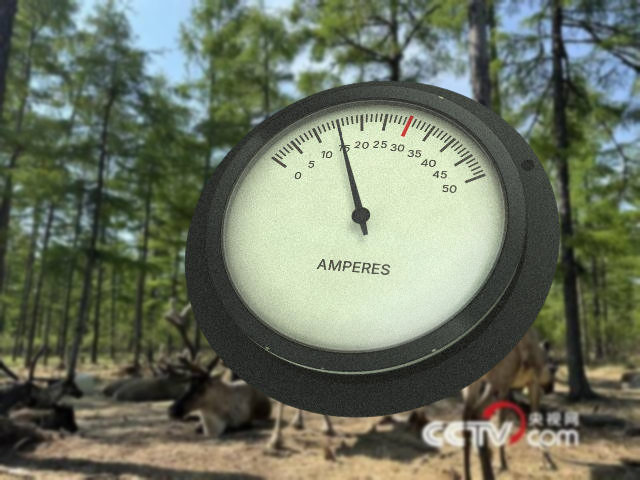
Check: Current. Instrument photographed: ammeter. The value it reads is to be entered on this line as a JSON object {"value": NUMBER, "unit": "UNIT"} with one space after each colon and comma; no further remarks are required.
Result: {"value": 15, "unit": "A"}
